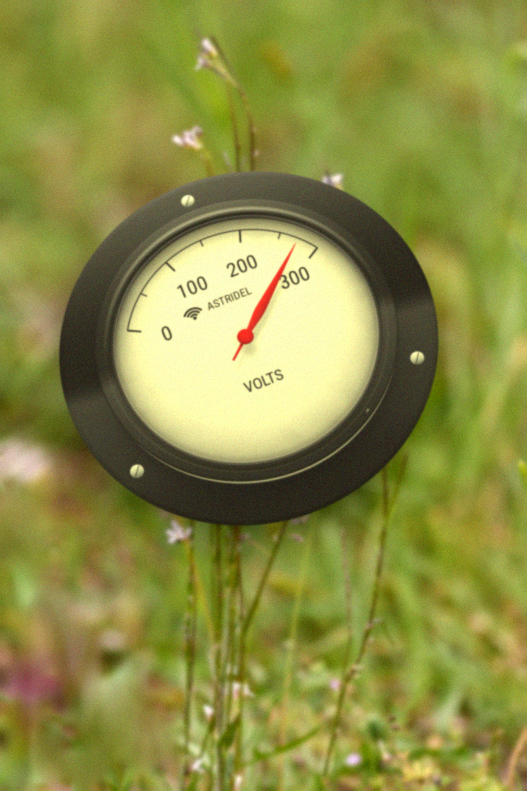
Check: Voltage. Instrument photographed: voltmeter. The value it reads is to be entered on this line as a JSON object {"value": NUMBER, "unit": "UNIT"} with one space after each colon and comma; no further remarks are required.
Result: {"value": 275, "unit": "V"}
